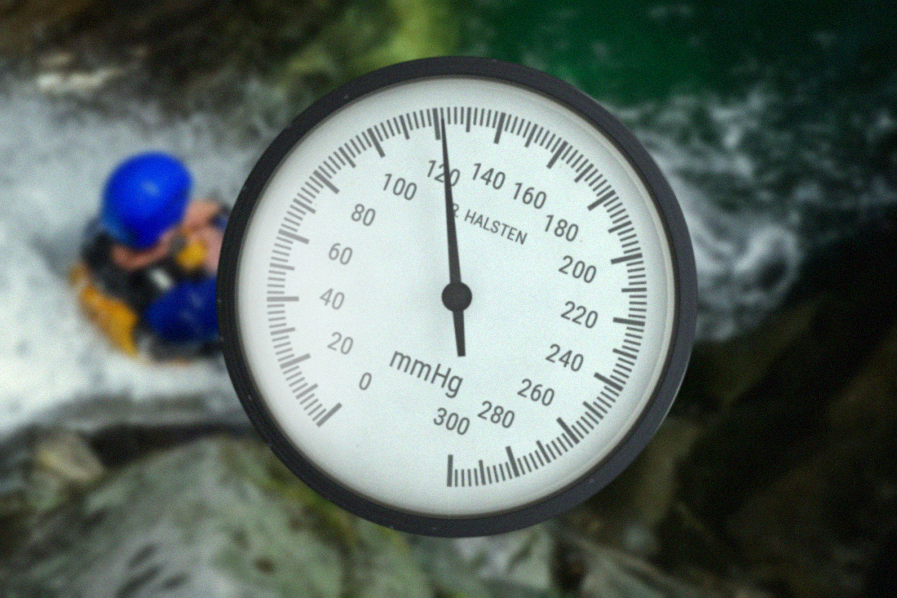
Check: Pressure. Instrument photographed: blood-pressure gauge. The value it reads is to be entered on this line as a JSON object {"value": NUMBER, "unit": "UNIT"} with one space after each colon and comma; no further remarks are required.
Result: {"value": 122, "unit": "mmHg"}
